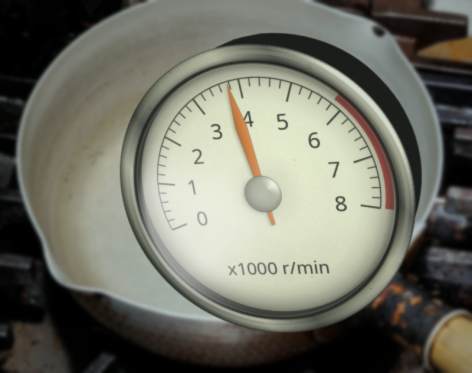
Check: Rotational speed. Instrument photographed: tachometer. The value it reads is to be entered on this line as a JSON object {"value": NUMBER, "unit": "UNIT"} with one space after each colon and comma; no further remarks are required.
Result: {"value": 3800, "unit": "rpm"}
